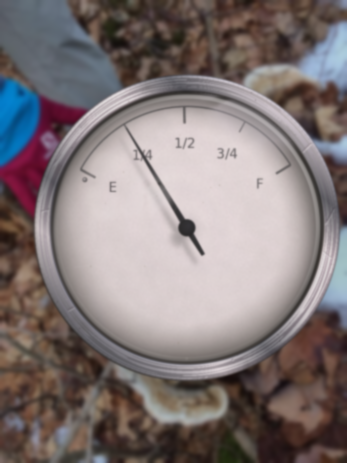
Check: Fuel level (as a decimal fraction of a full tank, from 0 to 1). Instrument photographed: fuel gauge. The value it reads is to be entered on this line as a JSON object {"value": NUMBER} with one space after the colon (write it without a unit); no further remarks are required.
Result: {"value": 0.25}
